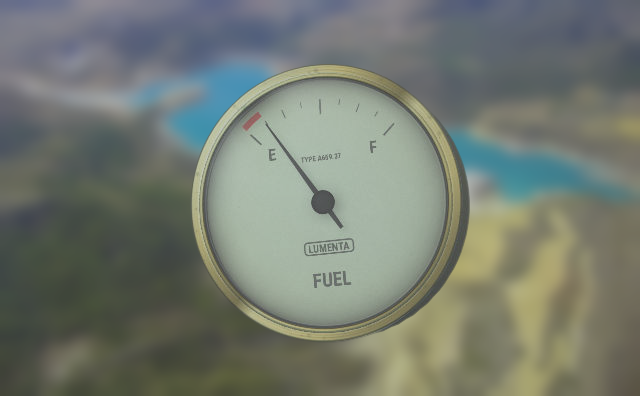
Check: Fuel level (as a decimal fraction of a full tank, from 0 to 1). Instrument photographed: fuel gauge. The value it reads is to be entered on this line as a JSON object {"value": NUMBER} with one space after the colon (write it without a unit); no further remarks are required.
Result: {"value": 0.125}
